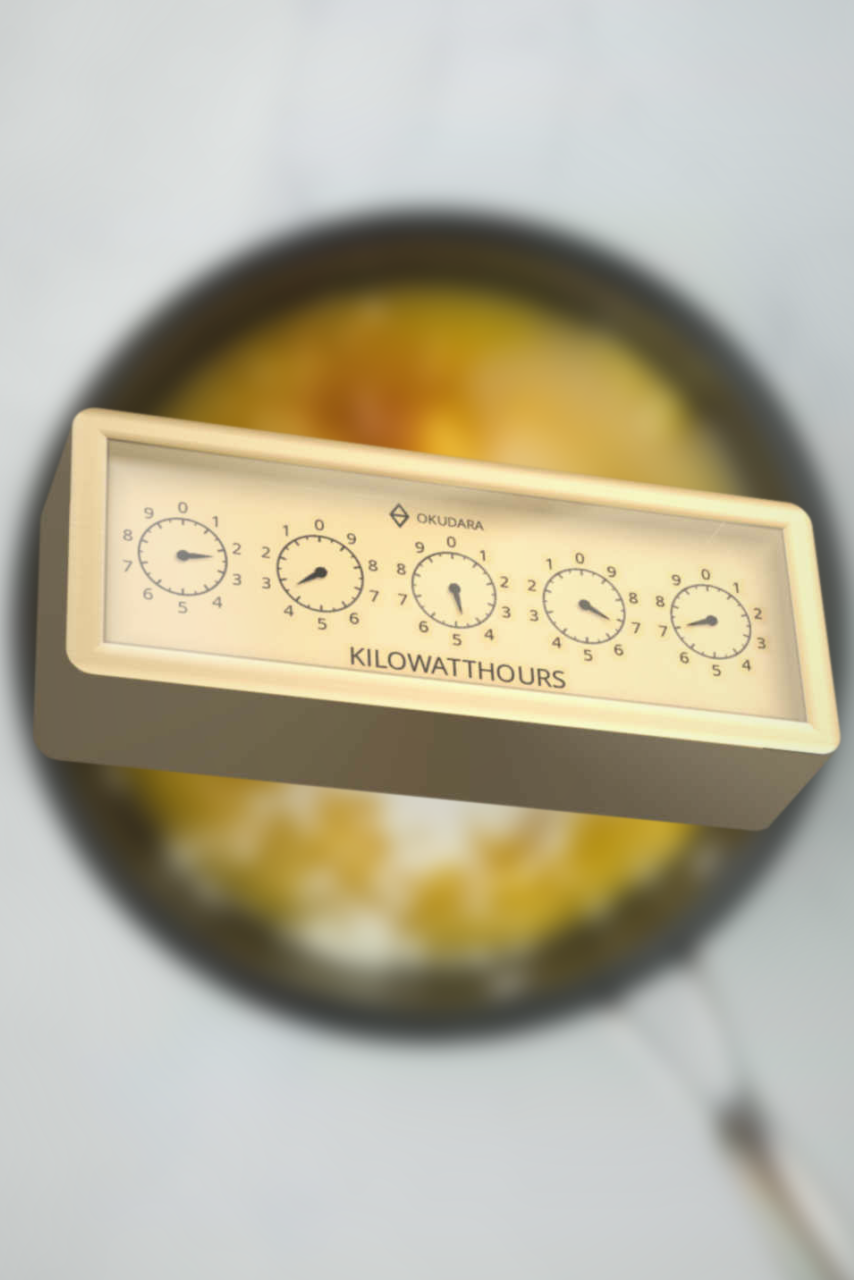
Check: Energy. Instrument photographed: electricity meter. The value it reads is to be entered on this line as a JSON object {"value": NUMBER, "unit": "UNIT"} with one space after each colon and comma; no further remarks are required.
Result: {"value": 23467, "unit": "kWh"}
